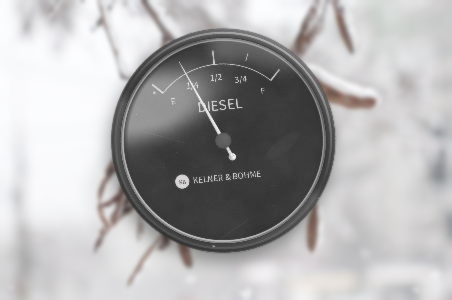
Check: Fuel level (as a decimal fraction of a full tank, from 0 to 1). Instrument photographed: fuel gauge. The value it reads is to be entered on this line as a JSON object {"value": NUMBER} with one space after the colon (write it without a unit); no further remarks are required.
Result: {"value": 0.25}
